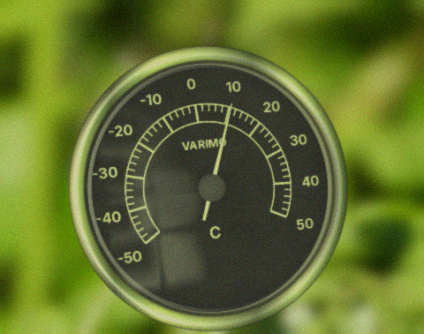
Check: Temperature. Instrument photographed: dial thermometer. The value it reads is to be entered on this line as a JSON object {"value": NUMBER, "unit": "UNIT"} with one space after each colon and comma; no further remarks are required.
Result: {"value": 10, "unit": "°C"}
